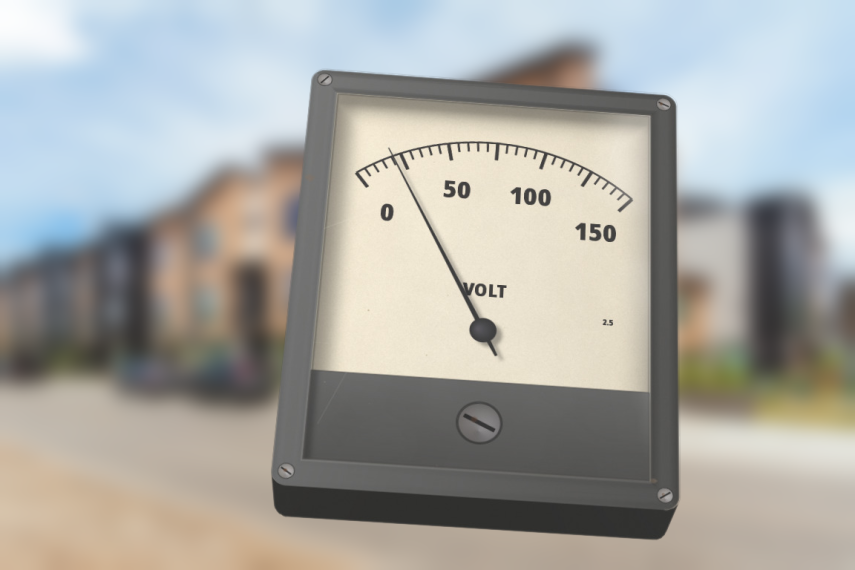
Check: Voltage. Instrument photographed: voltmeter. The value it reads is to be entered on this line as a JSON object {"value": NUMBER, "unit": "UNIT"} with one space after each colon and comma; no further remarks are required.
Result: {"value": 20, "unit": "V"}
